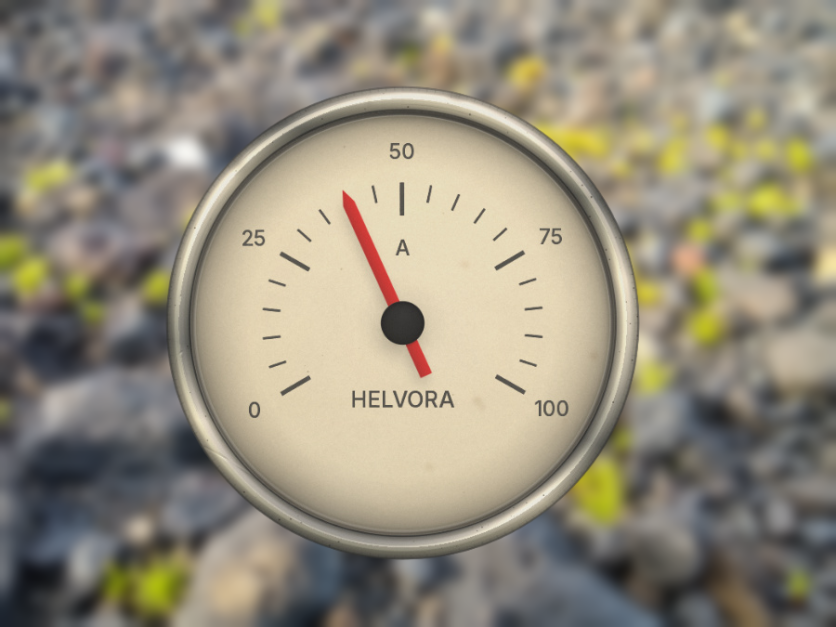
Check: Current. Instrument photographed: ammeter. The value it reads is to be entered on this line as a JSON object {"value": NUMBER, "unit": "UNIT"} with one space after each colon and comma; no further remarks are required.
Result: {"value": 40, "unit": "A"}
